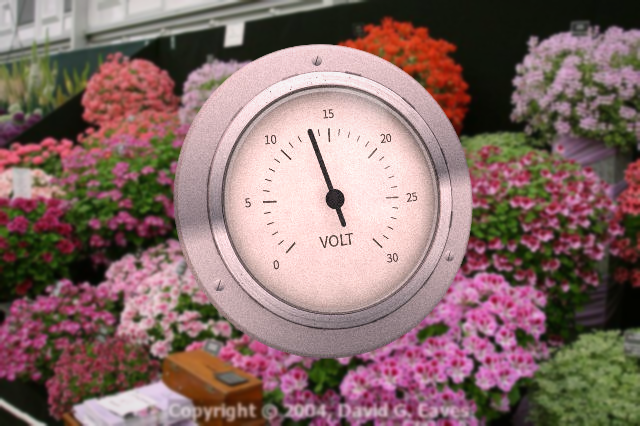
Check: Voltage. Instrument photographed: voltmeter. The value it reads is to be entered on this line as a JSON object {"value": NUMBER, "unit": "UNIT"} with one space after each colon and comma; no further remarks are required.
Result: {"value": 13, "unit": "V"}
